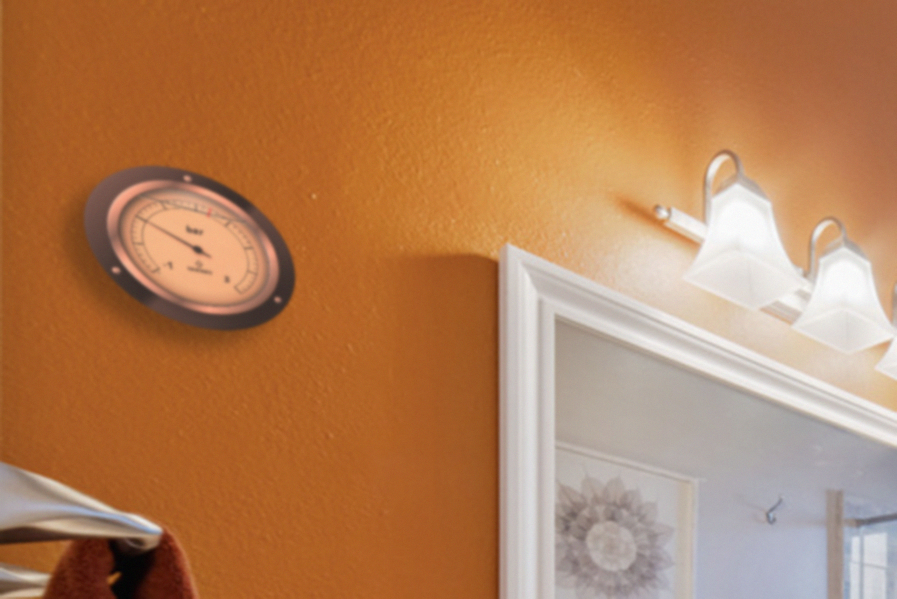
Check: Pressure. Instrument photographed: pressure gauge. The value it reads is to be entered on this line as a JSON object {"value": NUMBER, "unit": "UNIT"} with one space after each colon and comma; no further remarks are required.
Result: {"value": 0, "unit": "bar"}
